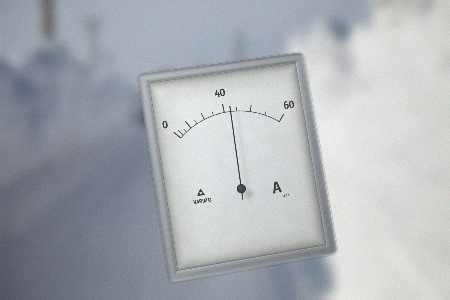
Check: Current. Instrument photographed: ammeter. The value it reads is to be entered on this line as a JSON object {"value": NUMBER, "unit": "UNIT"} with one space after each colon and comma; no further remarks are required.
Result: {"value": 42.5, "unit": "A"}
